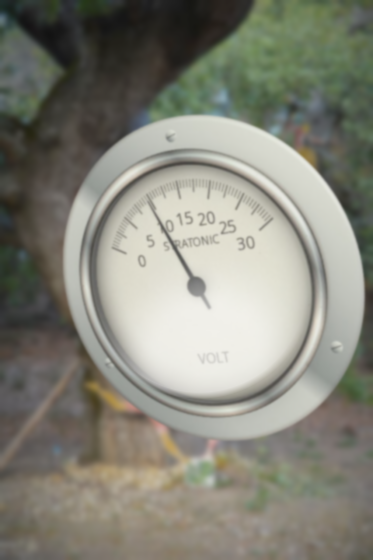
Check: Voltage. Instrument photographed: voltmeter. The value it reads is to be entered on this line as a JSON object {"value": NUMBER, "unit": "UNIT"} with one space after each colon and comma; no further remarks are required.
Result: {"value": 10, "unit": "V"}
